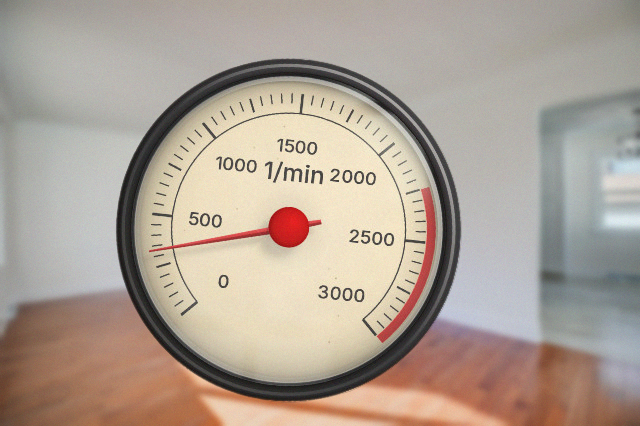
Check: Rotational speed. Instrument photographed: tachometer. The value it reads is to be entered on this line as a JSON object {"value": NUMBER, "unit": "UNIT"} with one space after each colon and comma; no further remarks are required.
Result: {"value": 325, "unit": "rpm"}
